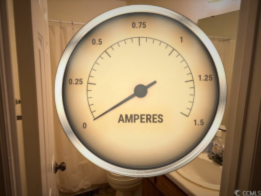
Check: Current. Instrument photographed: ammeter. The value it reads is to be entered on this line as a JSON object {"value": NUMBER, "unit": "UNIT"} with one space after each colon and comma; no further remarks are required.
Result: {"value": 0, "unit": "A"}
